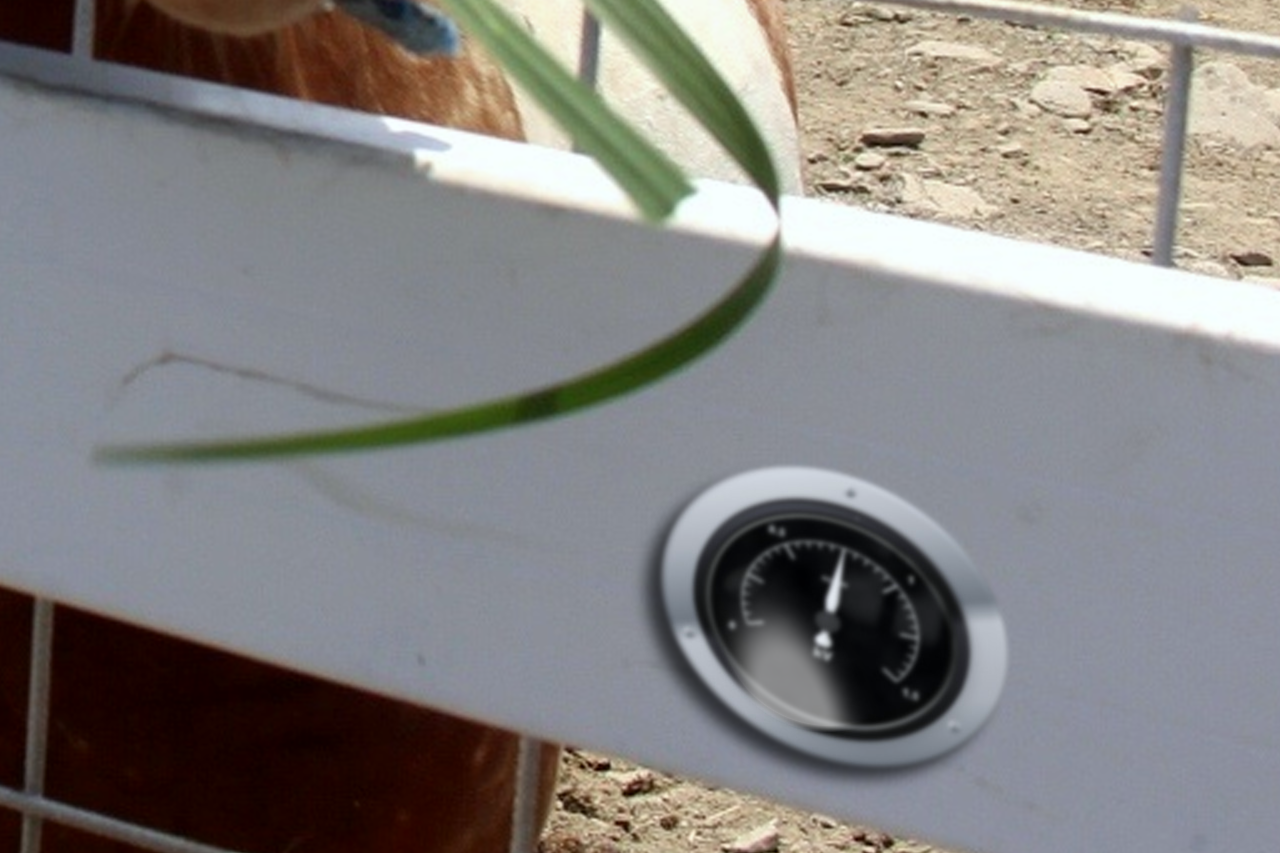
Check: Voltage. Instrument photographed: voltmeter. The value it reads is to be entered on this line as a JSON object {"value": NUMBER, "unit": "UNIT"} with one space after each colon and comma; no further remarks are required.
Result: {"value": 0.75, "unit": "kV"}
